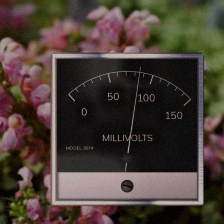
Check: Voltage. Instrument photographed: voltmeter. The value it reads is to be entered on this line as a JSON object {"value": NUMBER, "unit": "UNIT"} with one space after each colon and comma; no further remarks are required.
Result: {"value": 85, "unit": "mV"}
